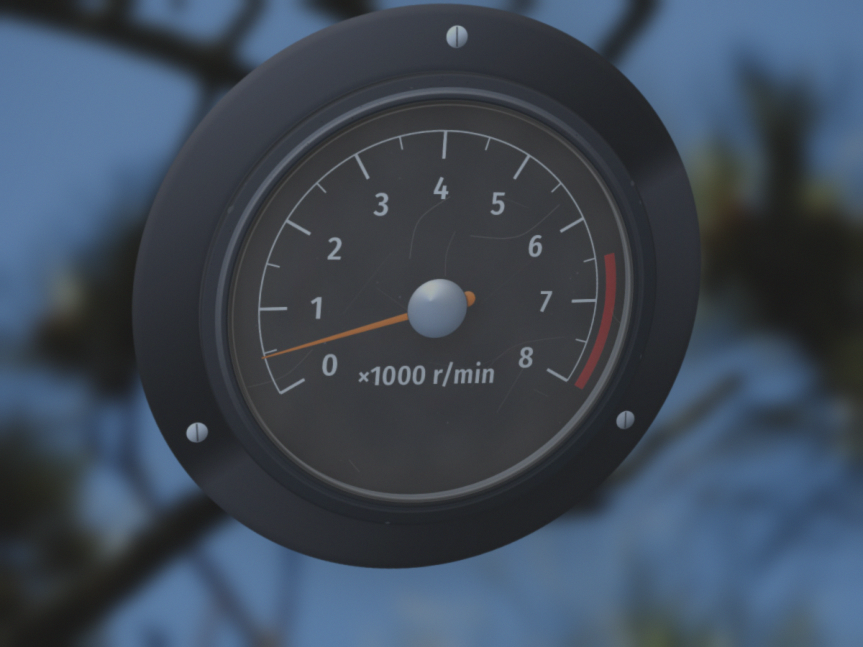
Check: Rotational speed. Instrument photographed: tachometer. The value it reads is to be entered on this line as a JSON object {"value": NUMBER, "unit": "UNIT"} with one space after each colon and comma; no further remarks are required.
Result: {"value": 500, "unit": "rpm"}
